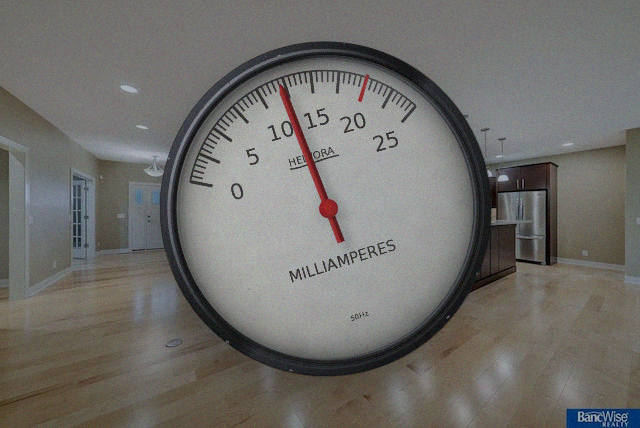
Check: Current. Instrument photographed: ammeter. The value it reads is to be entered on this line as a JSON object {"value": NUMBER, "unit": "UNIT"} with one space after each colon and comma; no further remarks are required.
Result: {"value": 12, "unit": "mA"}
